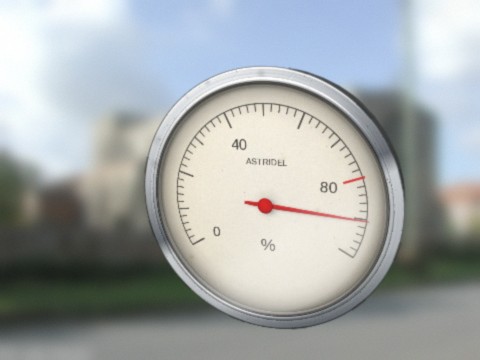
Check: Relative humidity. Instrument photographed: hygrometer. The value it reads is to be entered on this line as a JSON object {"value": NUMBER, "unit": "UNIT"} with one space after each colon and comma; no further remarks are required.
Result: {"value": 90, "unit": "%"}
